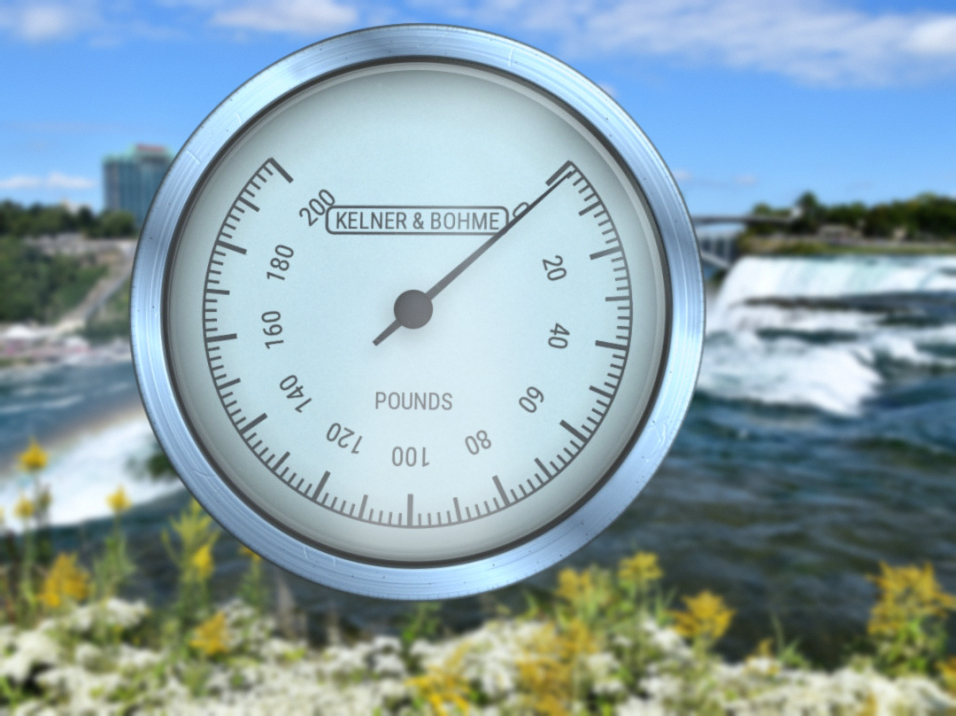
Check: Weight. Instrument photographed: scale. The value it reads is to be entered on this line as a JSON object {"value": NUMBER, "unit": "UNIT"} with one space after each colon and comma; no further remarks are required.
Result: {"value": 2, "unit": "lb"}
